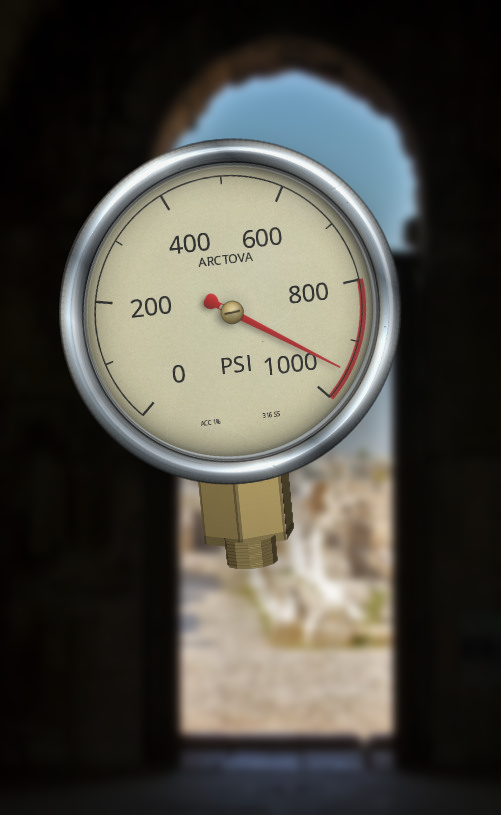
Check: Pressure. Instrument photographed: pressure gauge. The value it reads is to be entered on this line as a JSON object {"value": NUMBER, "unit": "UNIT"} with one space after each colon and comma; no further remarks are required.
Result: {"value": 950, "unit": "psi"}
